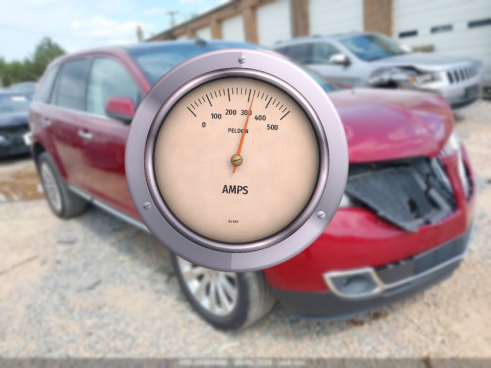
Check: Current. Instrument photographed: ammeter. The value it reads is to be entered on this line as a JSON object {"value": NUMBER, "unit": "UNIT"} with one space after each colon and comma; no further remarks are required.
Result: {"value": 320, "unit": "A"}
